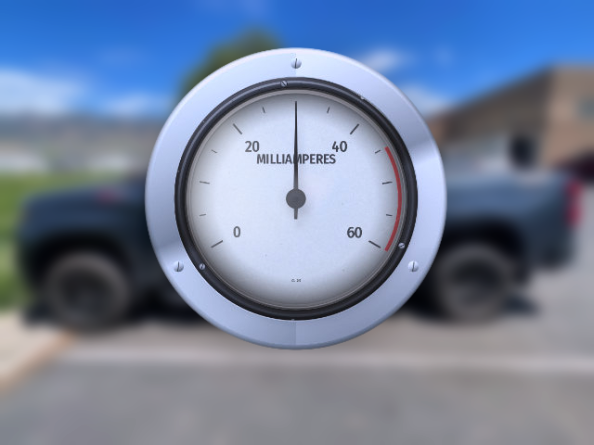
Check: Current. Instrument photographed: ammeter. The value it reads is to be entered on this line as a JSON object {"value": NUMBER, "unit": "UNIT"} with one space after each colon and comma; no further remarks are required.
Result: {"value": 30, "unit": "mA"}
